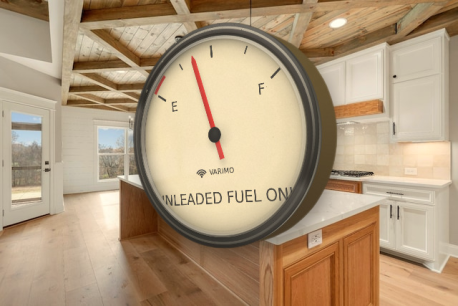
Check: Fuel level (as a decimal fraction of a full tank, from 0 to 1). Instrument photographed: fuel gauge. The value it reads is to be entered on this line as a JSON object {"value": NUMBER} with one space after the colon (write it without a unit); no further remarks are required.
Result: {"value": 0.375}
